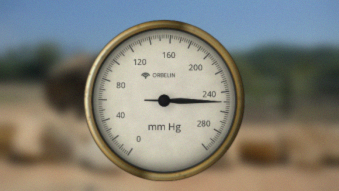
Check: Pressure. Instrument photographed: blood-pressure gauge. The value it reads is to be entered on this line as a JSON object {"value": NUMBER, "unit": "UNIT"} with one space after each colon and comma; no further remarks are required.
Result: {"value": 250, "unit": "mmHg"}
